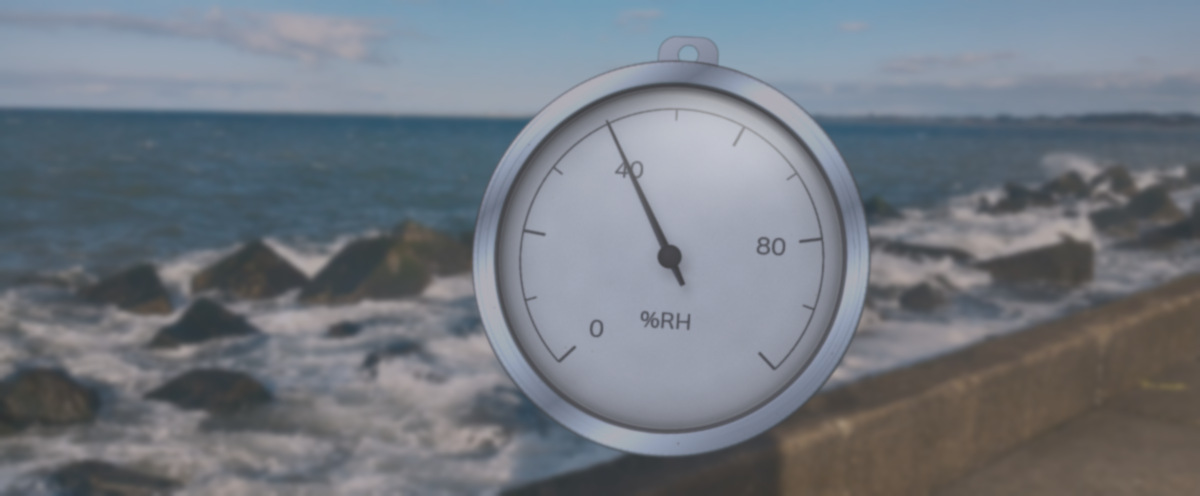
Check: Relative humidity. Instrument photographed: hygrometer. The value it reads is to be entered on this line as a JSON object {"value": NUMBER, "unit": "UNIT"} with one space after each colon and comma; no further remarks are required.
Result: {"value": 40, "unit": "%"}
